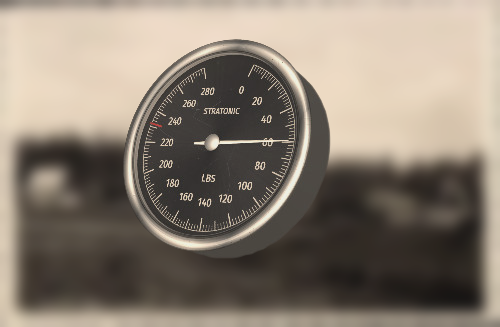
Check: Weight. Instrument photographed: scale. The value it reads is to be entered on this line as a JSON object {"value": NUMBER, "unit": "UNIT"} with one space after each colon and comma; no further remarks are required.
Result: {"value": 60, "unit": "lb"}
